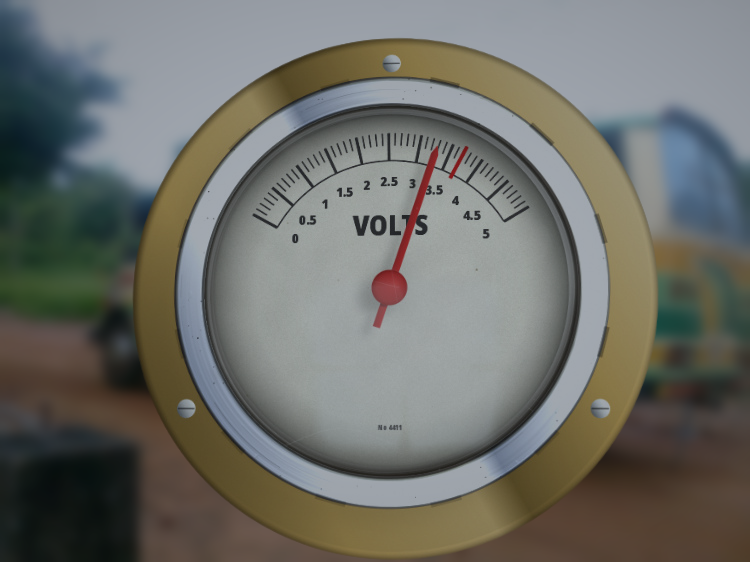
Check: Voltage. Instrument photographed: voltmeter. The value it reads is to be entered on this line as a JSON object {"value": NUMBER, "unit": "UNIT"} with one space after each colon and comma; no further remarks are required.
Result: {"value": 3.3, "unit": "V"}
